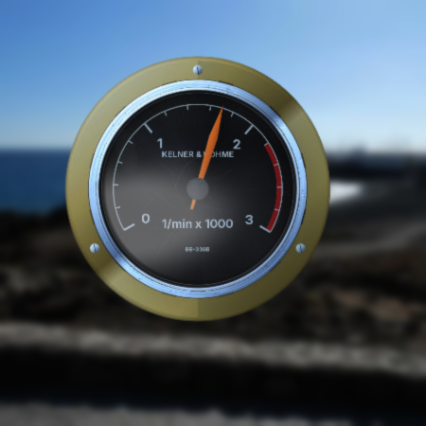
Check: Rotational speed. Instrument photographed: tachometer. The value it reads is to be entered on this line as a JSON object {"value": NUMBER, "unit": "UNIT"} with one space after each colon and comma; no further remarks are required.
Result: {"value": 1700, "unit": "rpm"}
